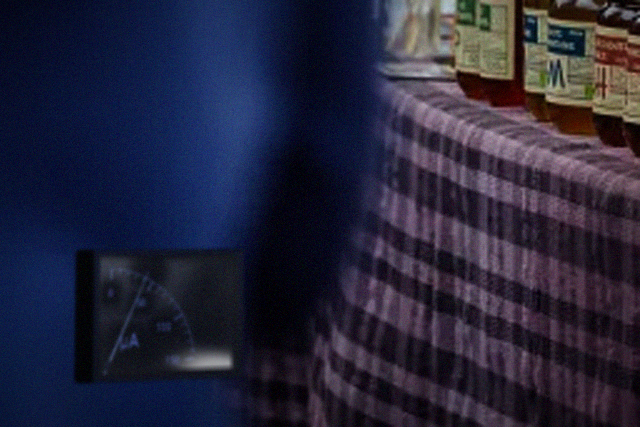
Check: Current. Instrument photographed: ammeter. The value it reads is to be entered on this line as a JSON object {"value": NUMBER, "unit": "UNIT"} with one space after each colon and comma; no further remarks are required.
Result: {"value": 40, "unit": "µA"}
